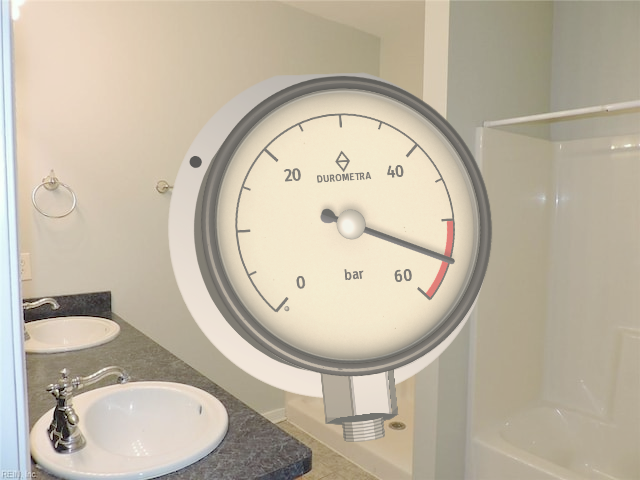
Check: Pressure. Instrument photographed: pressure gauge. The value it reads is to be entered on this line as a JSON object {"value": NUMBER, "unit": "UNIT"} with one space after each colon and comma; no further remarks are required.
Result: {"value": 55, "unit": "bar"}
